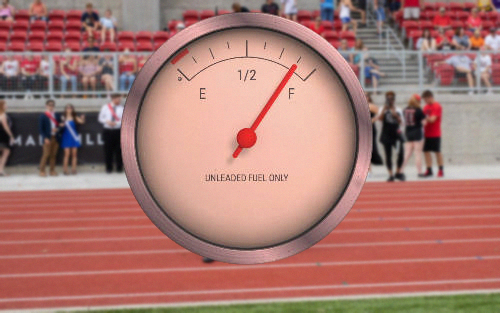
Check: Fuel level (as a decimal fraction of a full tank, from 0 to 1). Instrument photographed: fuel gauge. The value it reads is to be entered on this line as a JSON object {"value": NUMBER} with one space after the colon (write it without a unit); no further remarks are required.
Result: {"value": 0.875}
